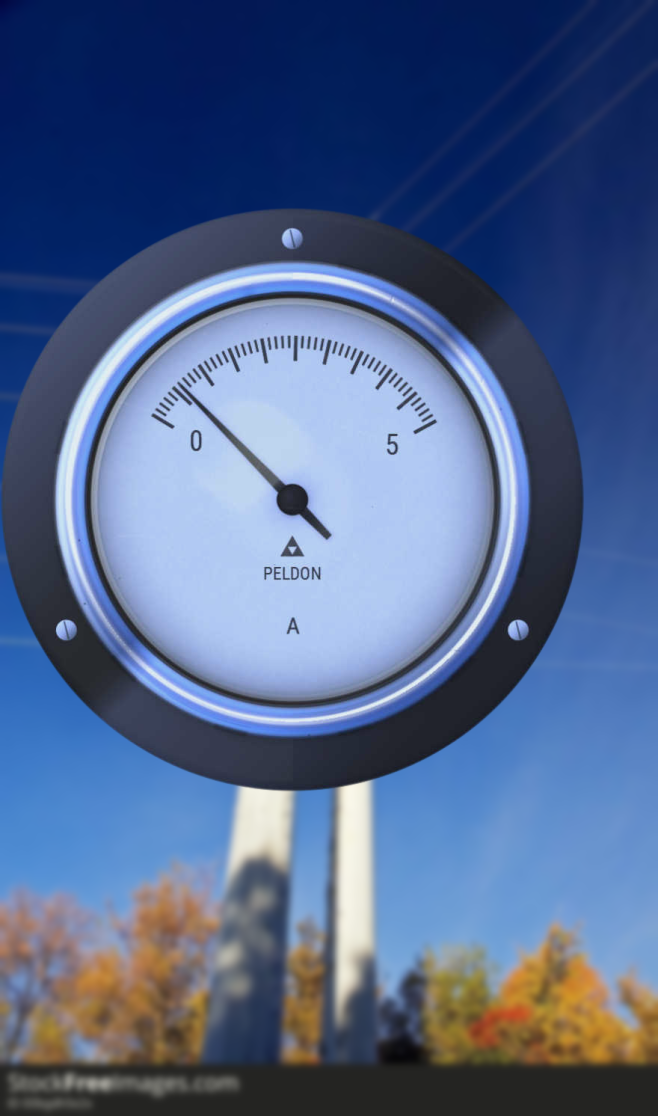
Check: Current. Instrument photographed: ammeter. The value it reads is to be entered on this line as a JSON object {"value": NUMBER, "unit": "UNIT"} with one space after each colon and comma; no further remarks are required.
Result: {"value": 0.6, "unit": "A"}
